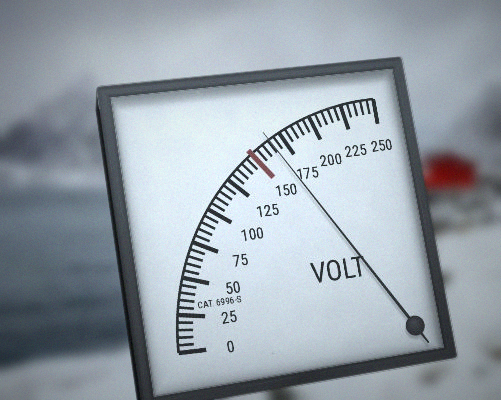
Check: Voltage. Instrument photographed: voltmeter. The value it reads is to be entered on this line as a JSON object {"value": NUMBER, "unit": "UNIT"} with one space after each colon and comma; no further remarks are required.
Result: {"value": 165, "unit": "V"}
